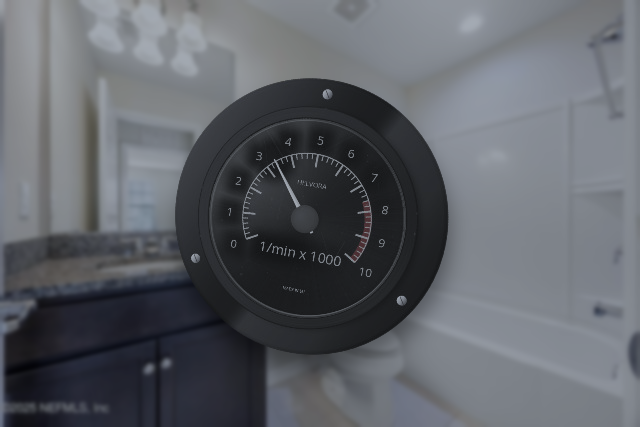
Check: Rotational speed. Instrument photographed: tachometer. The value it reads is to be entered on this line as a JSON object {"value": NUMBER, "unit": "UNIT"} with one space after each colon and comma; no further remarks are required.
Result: {"value": 3400, "unit": "rpm"}
